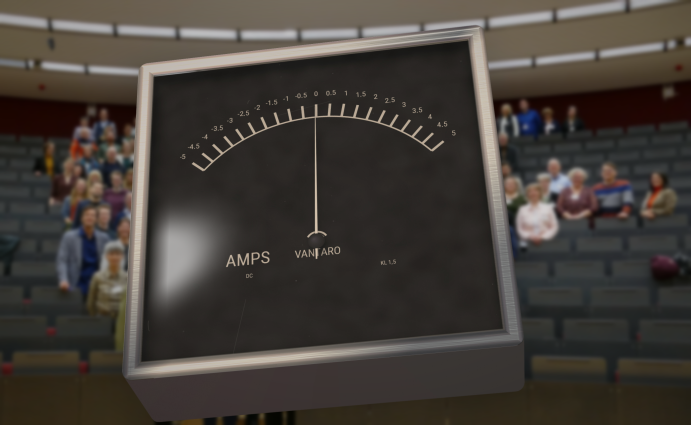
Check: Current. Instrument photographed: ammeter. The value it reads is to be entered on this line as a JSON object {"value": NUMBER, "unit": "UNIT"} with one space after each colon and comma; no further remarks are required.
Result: {"value": 0, "unit": "A"}
